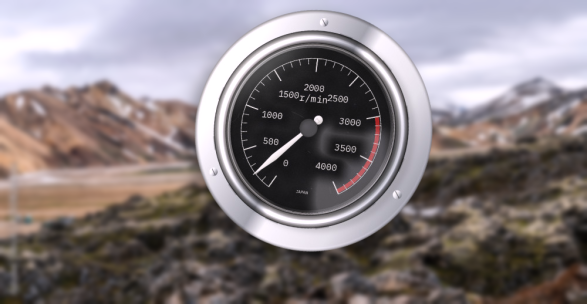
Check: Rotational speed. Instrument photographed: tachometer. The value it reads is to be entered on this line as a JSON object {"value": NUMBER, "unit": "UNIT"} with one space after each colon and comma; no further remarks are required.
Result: {"value": 200, "unit": "rpm"}
